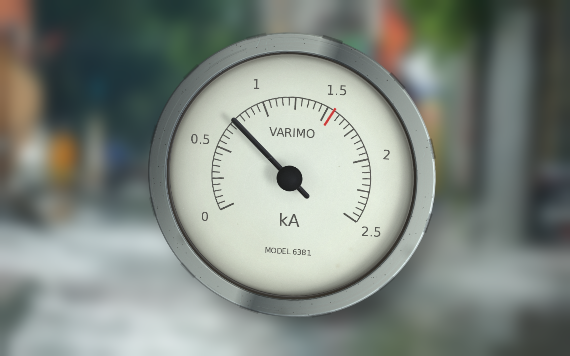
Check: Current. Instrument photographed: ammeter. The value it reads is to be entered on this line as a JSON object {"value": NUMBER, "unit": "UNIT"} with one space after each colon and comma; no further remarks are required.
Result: {"value": 0.75, "unit": "kA"}
